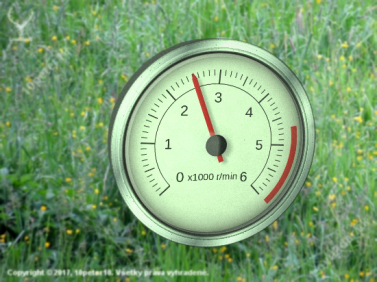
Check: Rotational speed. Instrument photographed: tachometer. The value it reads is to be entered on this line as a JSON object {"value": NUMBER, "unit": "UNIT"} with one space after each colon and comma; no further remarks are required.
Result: {"value": 2500, "unit": "rpm"}
